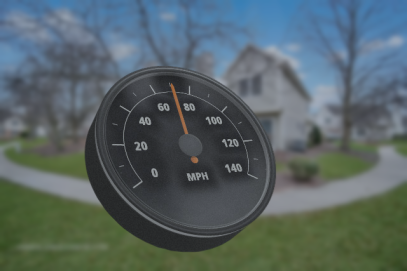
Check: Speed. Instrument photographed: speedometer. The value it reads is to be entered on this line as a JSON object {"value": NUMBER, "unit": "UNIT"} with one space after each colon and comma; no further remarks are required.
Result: {"value": 70, "unit": "mph"}
